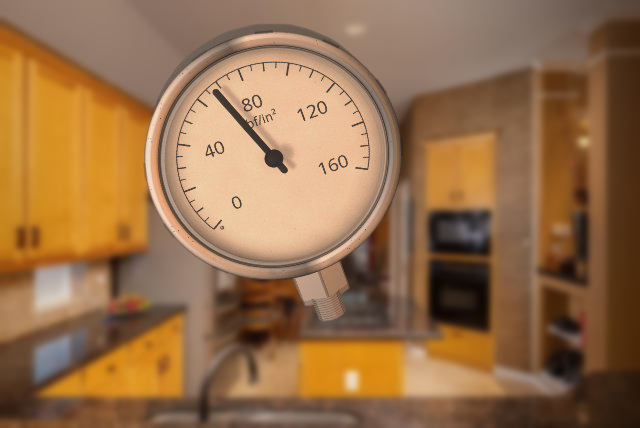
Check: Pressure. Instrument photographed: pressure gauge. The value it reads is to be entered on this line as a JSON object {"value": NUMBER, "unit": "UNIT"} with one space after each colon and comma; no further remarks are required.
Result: {"value": 67.5, "unit": "psi"}
